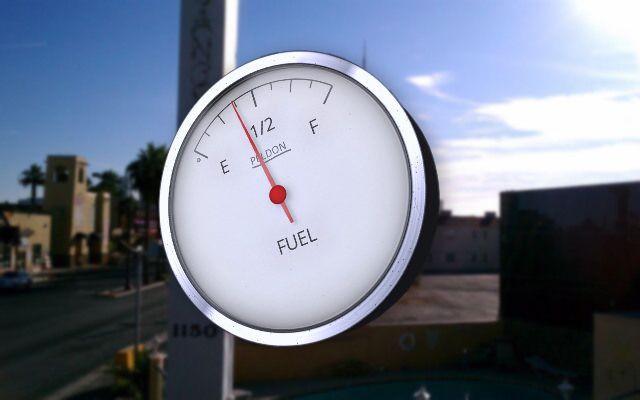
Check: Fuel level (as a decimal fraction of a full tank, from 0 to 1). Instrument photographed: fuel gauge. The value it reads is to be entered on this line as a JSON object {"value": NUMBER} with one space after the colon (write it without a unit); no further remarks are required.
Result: {"value": 0.375}
